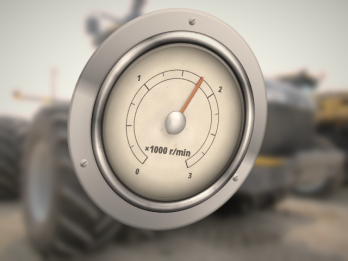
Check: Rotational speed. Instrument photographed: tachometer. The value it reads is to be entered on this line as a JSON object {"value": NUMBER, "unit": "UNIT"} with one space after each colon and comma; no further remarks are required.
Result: {"value": 1750, "unit": "rpm"}
